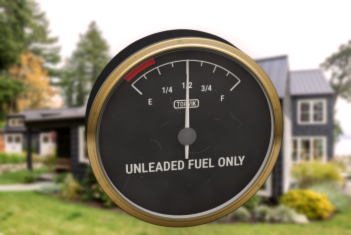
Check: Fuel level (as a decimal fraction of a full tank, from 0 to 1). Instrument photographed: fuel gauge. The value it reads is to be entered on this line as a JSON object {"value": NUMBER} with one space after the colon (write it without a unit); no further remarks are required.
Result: {"value": 0.5}
